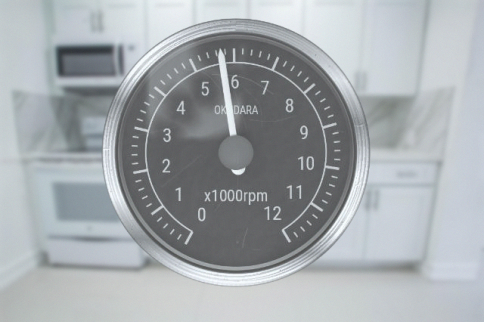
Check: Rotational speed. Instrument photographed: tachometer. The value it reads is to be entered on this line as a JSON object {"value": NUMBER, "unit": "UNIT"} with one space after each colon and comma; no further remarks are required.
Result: {"value": 5700, "unit": "rpm"}
